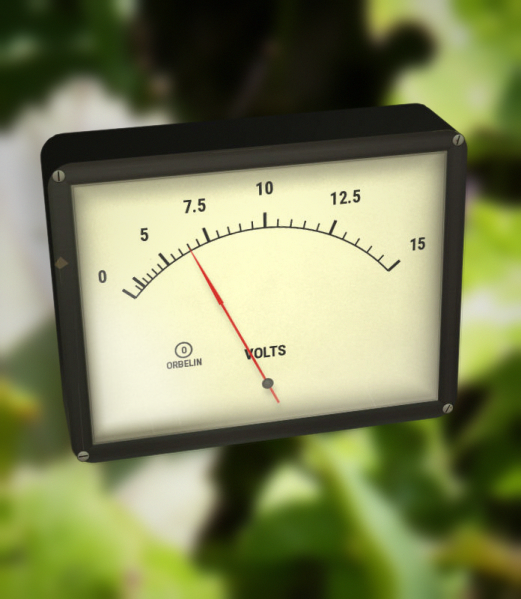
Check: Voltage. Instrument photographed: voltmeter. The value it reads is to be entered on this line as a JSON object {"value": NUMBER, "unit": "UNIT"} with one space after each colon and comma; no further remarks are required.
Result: {"value": 6.5, "unit": "V"}
